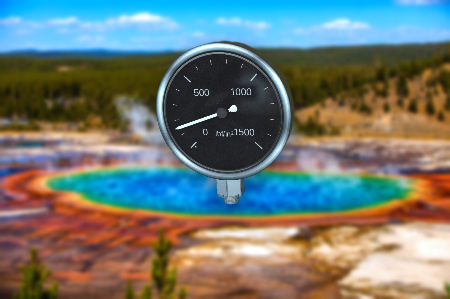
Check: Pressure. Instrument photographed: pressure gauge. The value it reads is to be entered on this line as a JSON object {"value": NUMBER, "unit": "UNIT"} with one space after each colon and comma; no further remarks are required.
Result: {"value": 150, "unit": "psi"}
